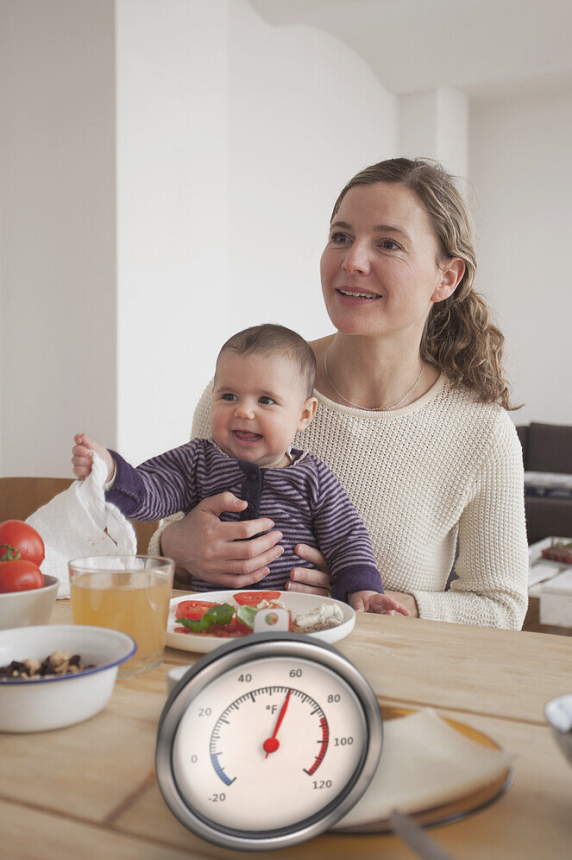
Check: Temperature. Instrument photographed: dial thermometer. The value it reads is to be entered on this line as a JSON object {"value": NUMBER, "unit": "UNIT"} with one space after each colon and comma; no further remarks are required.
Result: {"value": 60, "unit": "°F"}
